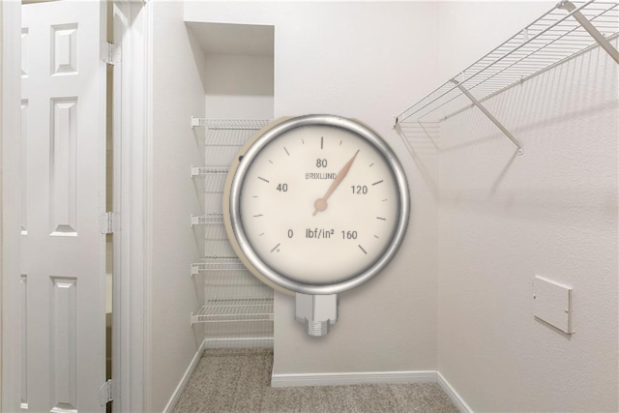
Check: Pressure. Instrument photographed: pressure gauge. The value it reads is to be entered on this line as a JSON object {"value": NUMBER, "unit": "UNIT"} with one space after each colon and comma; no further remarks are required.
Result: {"value": 100, "unit": "psi"}
